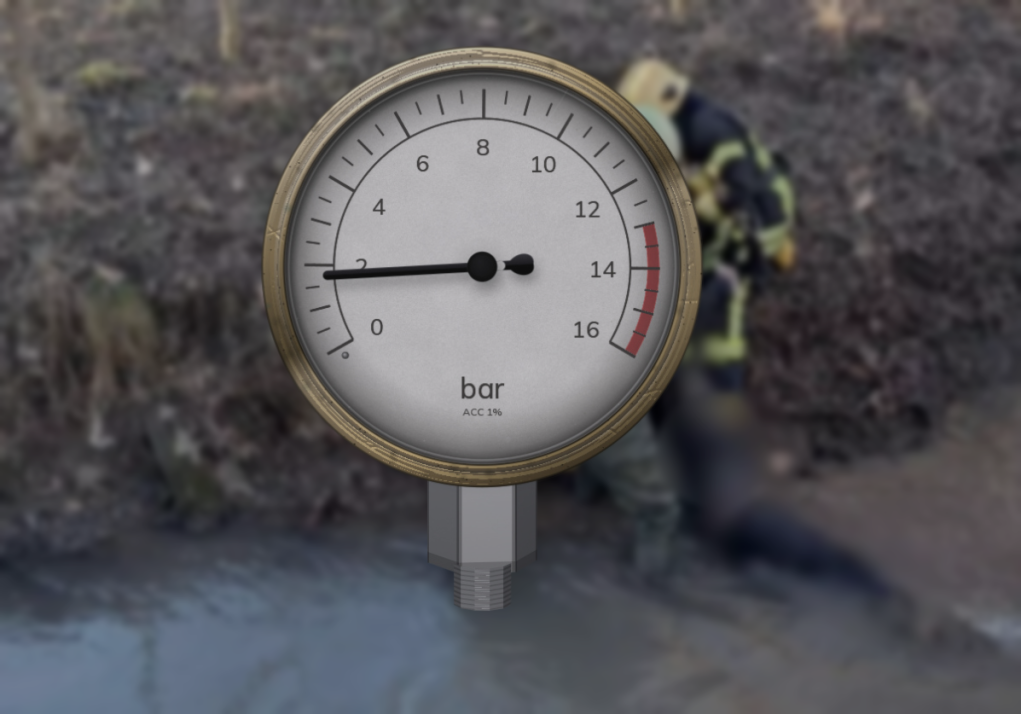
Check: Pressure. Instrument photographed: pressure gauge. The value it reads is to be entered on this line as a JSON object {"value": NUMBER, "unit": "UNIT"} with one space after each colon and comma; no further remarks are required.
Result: {"value": 1.75, "unit": "bar"}
